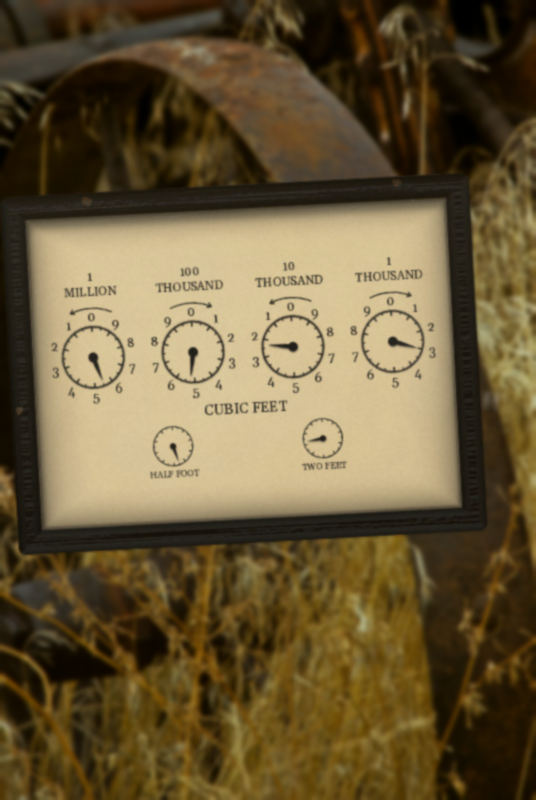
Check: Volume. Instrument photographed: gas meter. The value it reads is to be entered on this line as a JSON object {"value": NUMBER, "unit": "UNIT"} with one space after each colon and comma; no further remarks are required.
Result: {"value": 552300, "unit": "ft³"}
